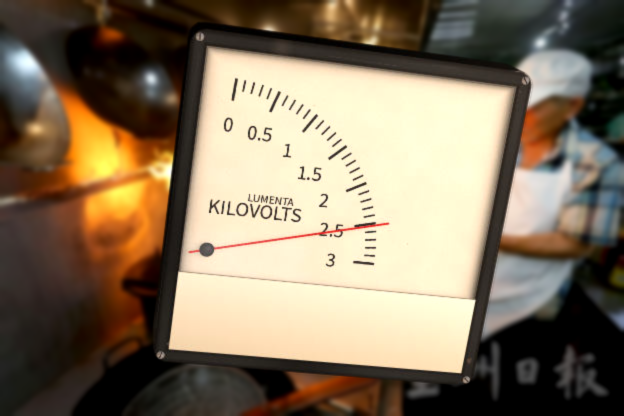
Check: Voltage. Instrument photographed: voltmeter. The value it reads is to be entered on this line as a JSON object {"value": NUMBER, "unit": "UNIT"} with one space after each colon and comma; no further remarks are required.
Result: {"value": 2.5, "unit": "kV"}
